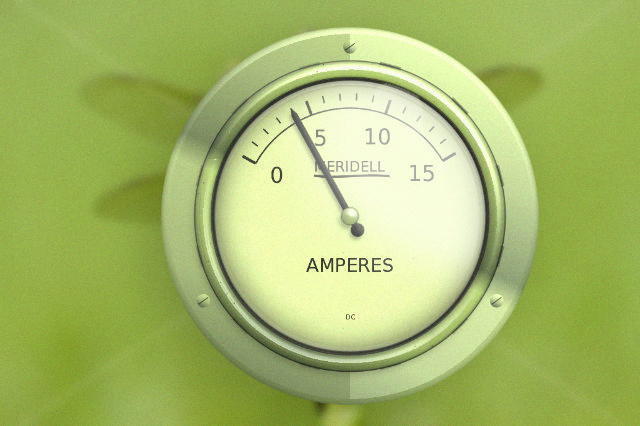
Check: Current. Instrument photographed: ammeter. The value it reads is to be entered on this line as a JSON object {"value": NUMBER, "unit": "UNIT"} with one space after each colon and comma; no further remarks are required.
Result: {"value": 4, "unit": "A"}
